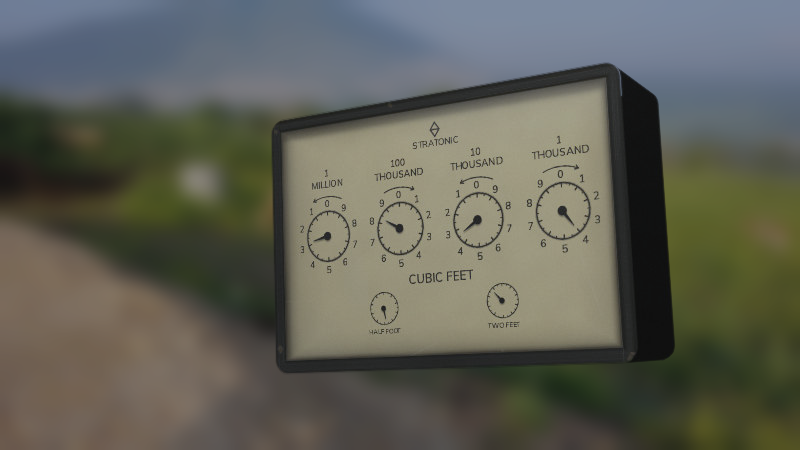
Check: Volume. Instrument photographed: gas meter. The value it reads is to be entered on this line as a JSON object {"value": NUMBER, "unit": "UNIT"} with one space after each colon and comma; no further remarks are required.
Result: {"value": 283400, "unit": "ft³"}
